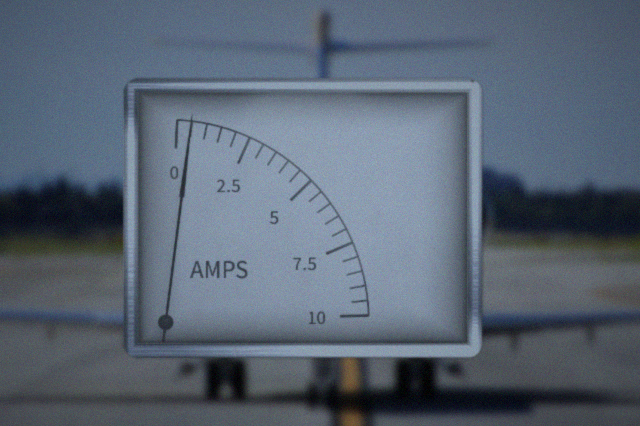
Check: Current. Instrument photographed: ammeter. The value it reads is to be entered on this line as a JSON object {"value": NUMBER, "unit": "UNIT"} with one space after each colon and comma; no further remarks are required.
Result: {"value": 0.5, "unit": "A"}
